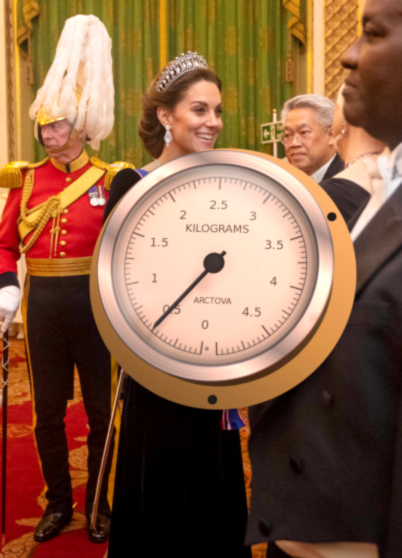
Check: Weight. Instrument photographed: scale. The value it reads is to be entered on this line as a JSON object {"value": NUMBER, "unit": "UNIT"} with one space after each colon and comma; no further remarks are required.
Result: {"value": 0.5, "unit": "kg"}
